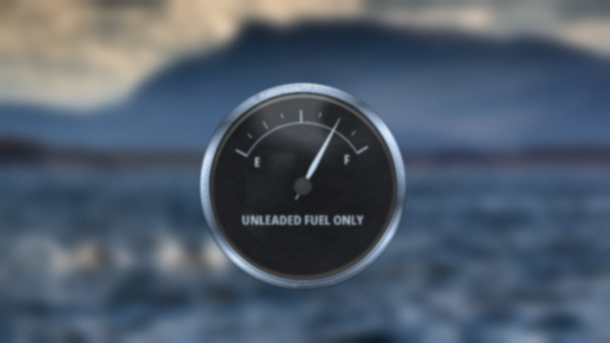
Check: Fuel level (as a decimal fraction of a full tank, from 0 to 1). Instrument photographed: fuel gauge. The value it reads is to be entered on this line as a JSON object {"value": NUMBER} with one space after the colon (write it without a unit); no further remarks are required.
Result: {"value": 0.75}
